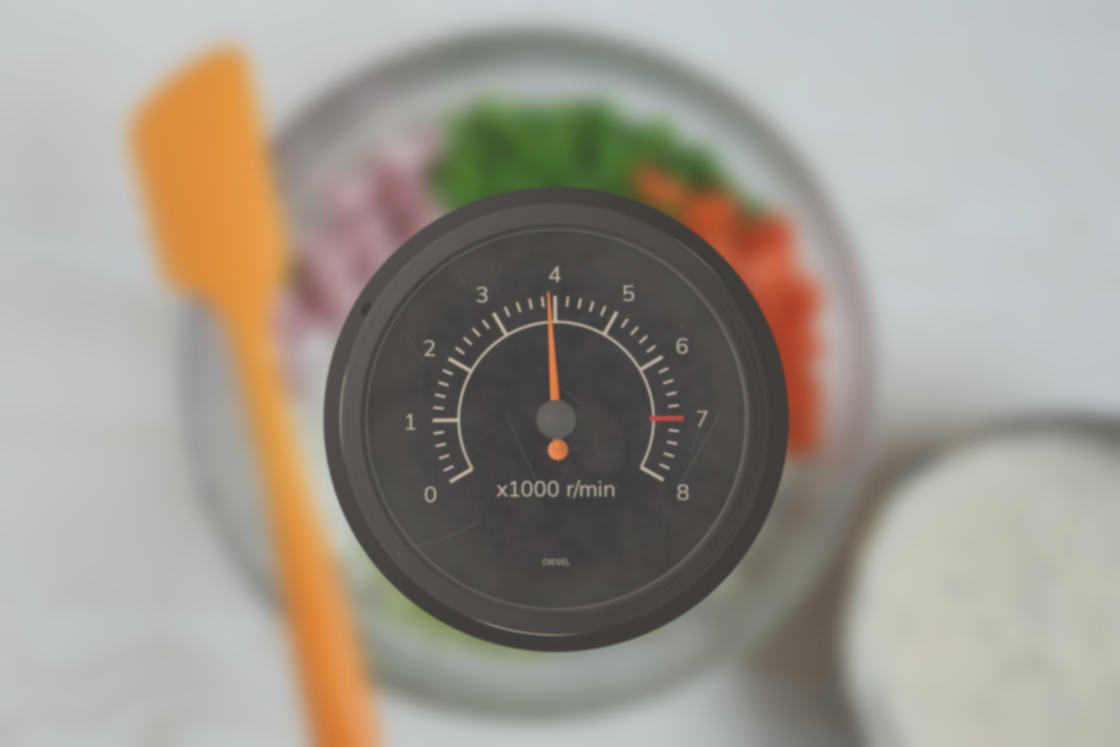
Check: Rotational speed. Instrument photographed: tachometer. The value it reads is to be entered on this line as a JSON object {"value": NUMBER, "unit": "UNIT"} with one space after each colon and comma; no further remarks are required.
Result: {"value": 3900, "unit": "rpm"}
